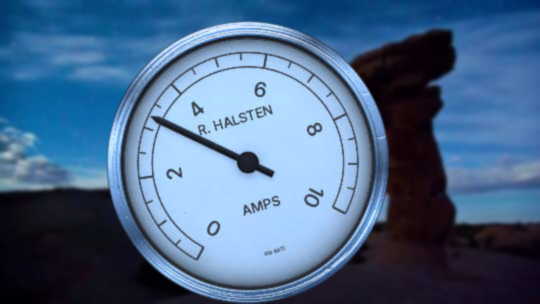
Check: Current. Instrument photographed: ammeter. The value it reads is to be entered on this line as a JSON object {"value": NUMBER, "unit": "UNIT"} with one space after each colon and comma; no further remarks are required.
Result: {"value": 3.25, "unit": "A"}
